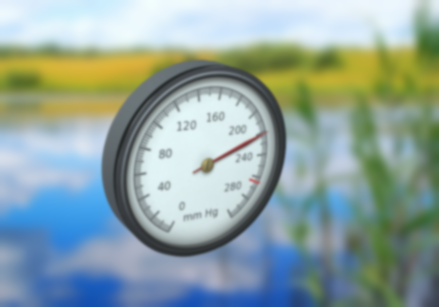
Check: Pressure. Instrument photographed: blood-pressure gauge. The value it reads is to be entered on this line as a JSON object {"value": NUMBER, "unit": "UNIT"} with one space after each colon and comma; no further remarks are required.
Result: {"value": 220, "unit": "mmHg"}
